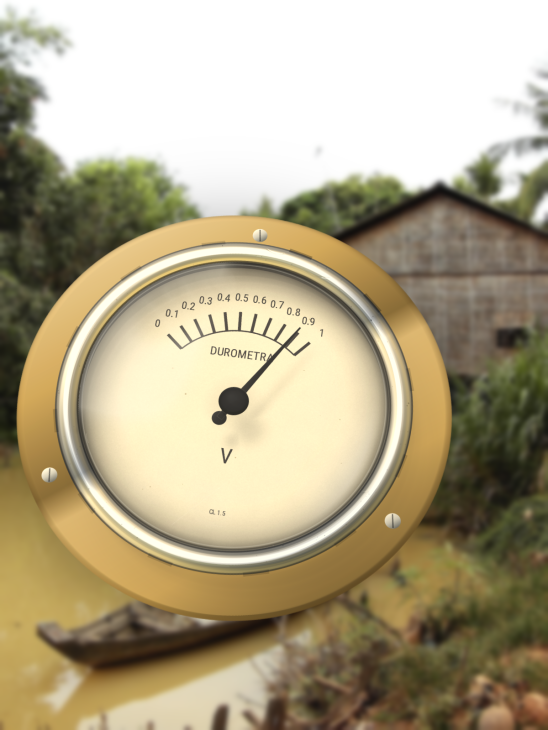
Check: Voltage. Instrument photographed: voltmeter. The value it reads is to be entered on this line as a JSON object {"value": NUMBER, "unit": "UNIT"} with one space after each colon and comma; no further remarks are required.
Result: {"value": 0.9, "unit": "V"}
